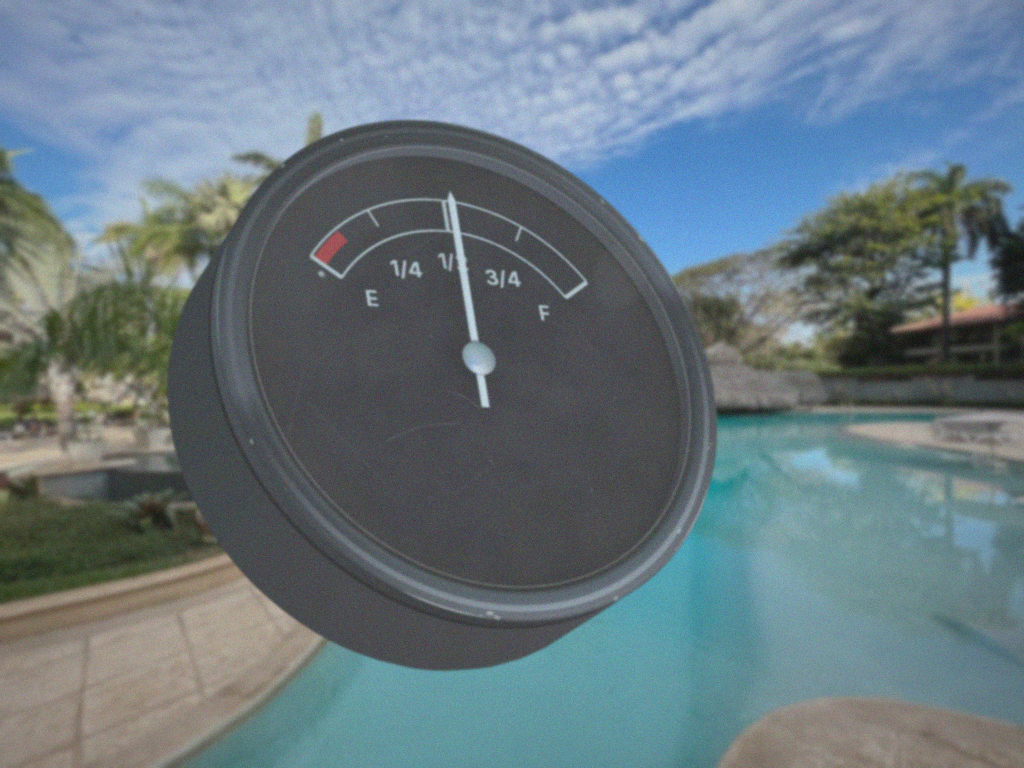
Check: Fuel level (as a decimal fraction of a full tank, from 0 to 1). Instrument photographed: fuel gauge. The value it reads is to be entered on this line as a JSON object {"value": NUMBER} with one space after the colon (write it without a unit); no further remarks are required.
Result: {"value": 0.5}
